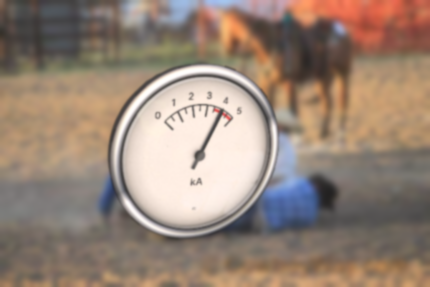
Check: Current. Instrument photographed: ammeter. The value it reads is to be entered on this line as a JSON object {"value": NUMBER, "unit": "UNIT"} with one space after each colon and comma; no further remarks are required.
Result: {"value": 4, "unit": "kA"}
